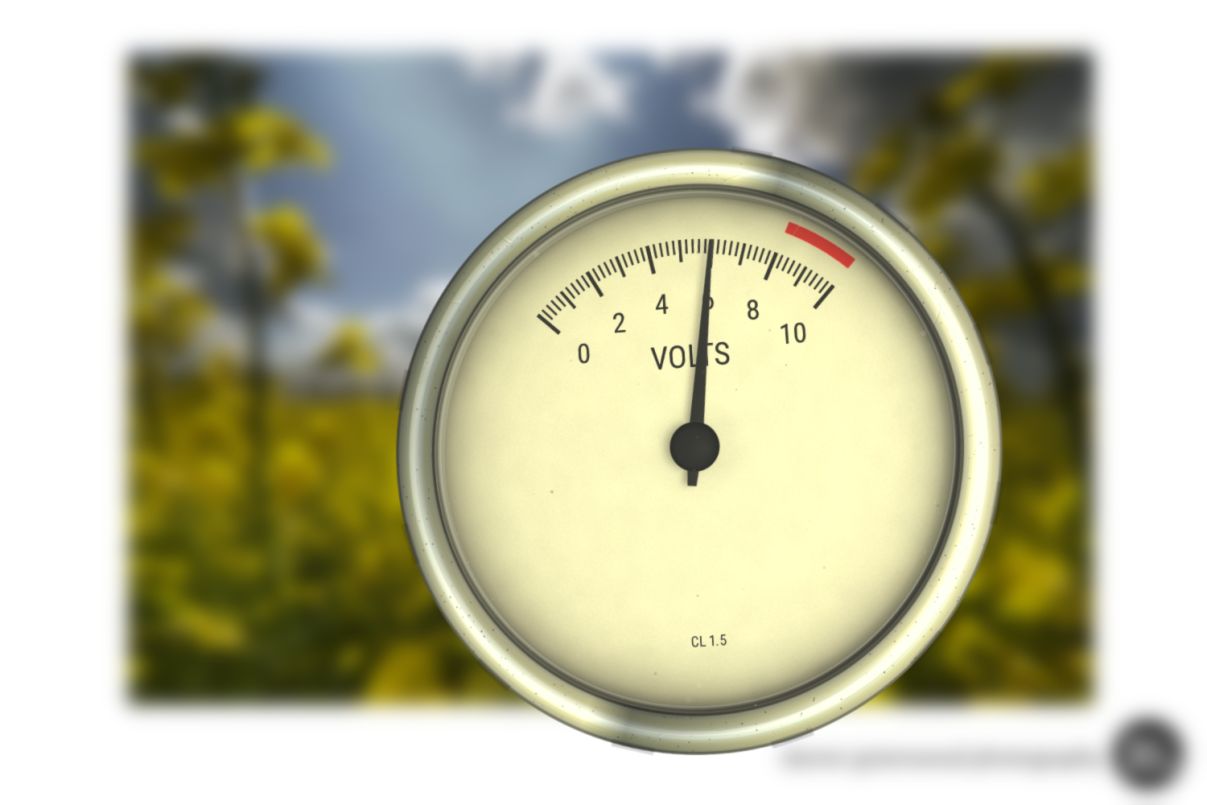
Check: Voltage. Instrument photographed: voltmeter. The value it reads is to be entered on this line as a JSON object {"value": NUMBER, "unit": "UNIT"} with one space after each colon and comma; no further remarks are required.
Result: {"value": 6, "unit": "V"}
